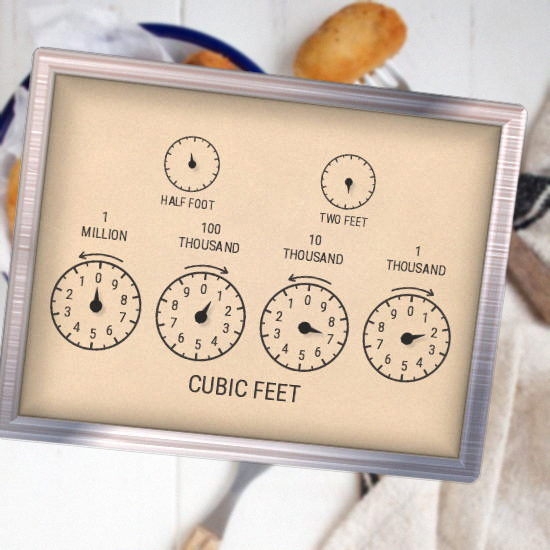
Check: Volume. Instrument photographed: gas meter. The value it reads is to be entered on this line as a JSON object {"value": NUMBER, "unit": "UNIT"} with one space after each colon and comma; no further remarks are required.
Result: {"value": 7200, "unit": "ft³"}
